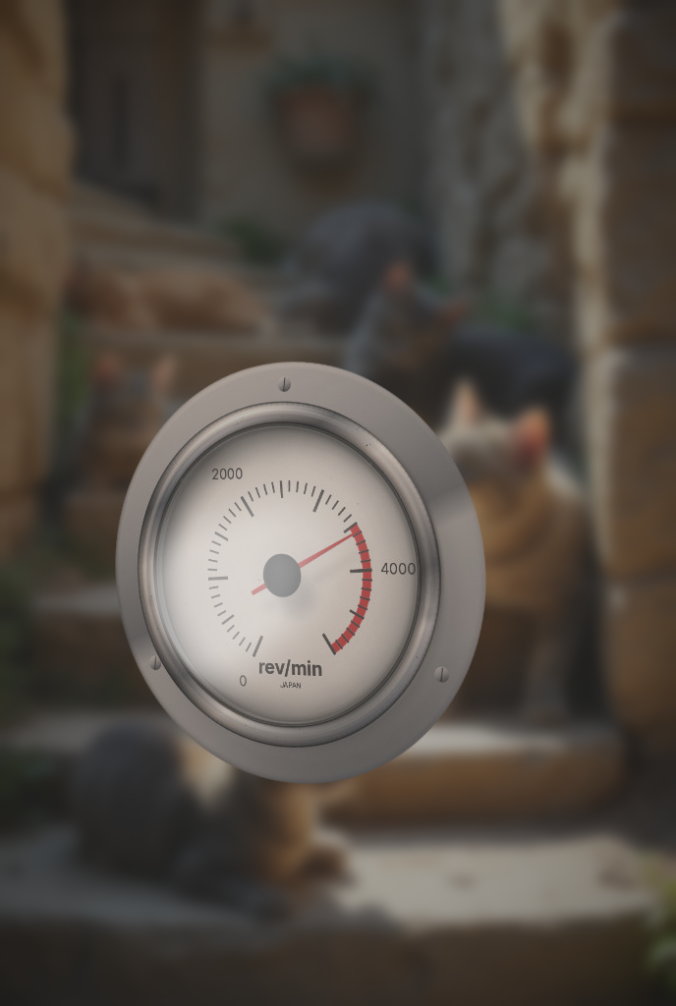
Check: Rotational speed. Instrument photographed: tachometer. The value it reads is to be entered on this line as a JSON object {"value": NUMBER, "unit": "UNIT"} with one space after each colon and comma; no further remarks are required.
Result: {"value": 3600, "unit": "rpm"}
